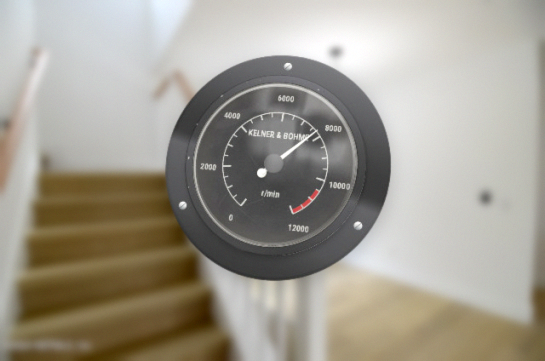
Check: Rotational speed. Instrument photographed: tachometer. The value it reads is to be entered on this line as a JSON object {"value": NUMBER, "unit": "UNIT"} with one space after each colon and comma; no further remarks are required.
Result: {"value": 7750, "unit": "rpm"}
